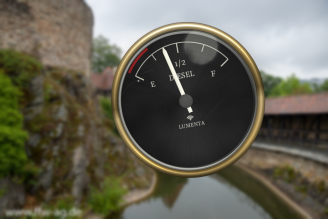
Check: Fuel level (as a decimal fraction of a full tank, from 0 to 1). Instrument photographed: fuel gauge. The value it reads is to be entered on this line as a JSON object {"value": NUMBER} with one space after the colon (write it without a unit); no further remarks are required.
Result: {"value": 0.375}
